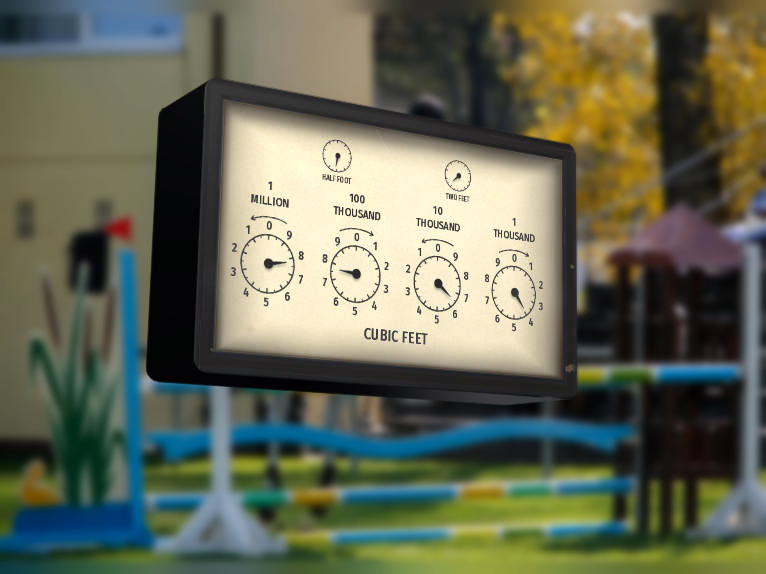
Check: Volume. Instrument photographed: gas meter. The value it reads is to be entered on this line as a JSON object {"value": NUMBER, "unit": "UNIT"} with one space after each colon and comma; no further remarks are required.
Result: {"value": 776400, "unit": "ft³"}
